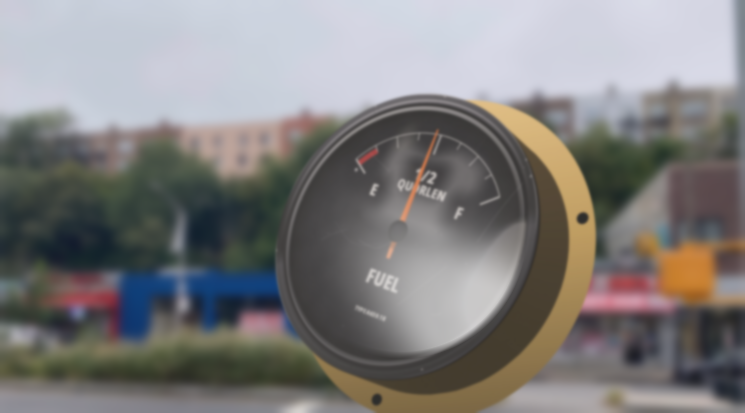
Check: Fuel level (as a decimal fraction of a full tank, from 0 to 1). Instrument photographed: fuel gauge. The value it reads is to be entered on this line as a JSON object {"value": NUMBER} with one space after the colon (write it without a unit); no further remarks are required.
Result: {"value": 0.5}
